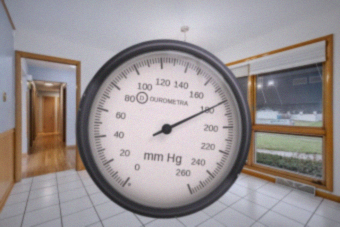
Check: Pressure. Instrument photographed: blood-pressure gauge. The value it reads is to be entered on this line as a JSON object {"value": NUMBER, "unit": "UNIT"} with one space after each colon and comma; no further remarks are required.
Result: {"value": 180, "unit": "mmHg"}
